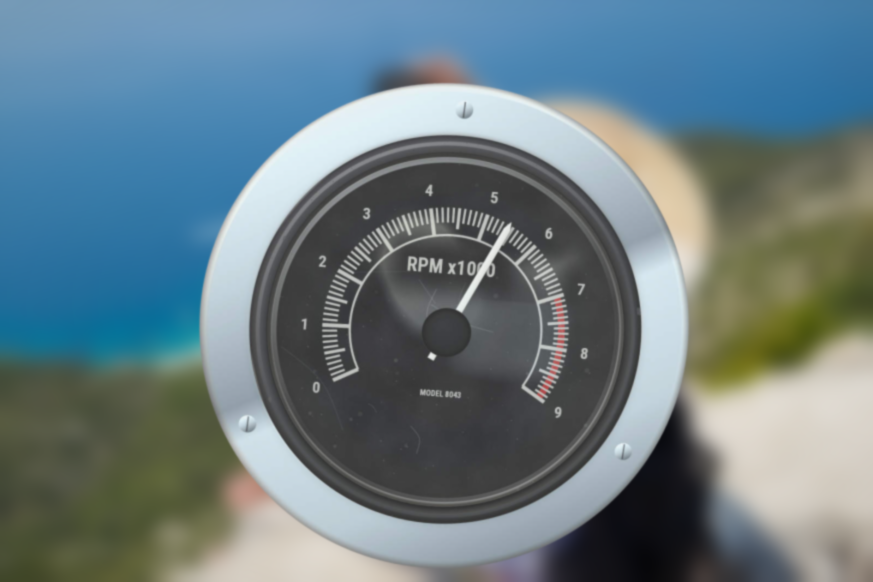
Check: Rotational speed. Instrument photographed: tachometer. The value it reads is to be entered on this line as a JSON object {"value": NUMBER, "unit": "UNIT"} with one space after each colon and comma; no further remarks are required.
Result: {"value": 5400, "unit": "rpm"}
